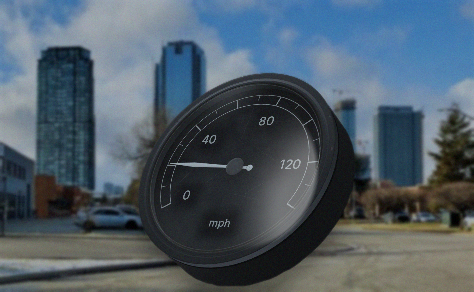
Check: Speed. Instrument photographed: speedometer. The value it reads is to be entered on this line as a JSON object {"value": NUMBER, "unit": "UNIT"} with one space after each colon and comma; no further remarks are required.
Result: {"value": 20, "unit": "mph"}
